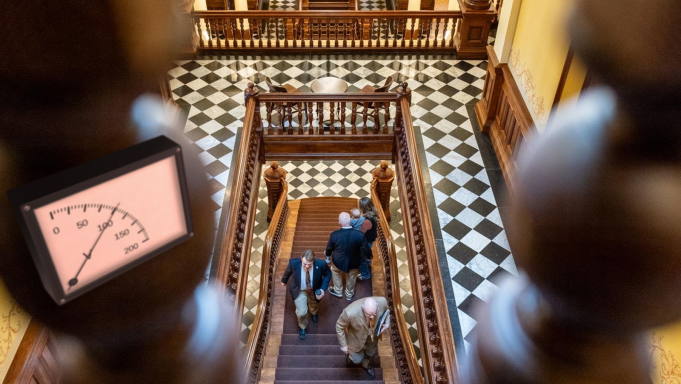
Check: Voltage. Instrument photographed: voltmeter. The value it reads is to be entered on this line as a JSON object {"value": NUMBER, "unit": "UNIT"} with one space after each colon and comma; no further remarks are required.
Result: {"value": 100, "unit": "V"}
